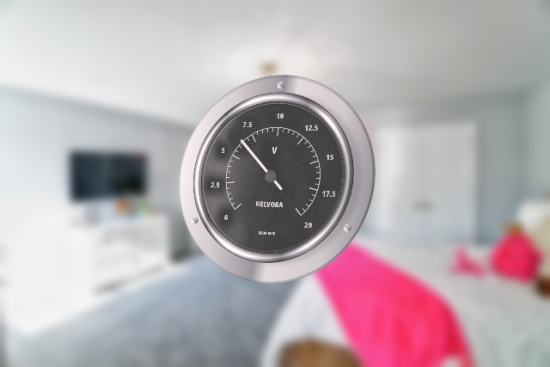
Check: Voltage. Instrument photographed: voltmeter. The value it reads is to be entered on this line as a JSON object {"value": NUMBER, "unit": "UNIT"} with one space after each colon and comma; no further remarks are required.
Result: {"value": 6.5, "unit": "V"}
